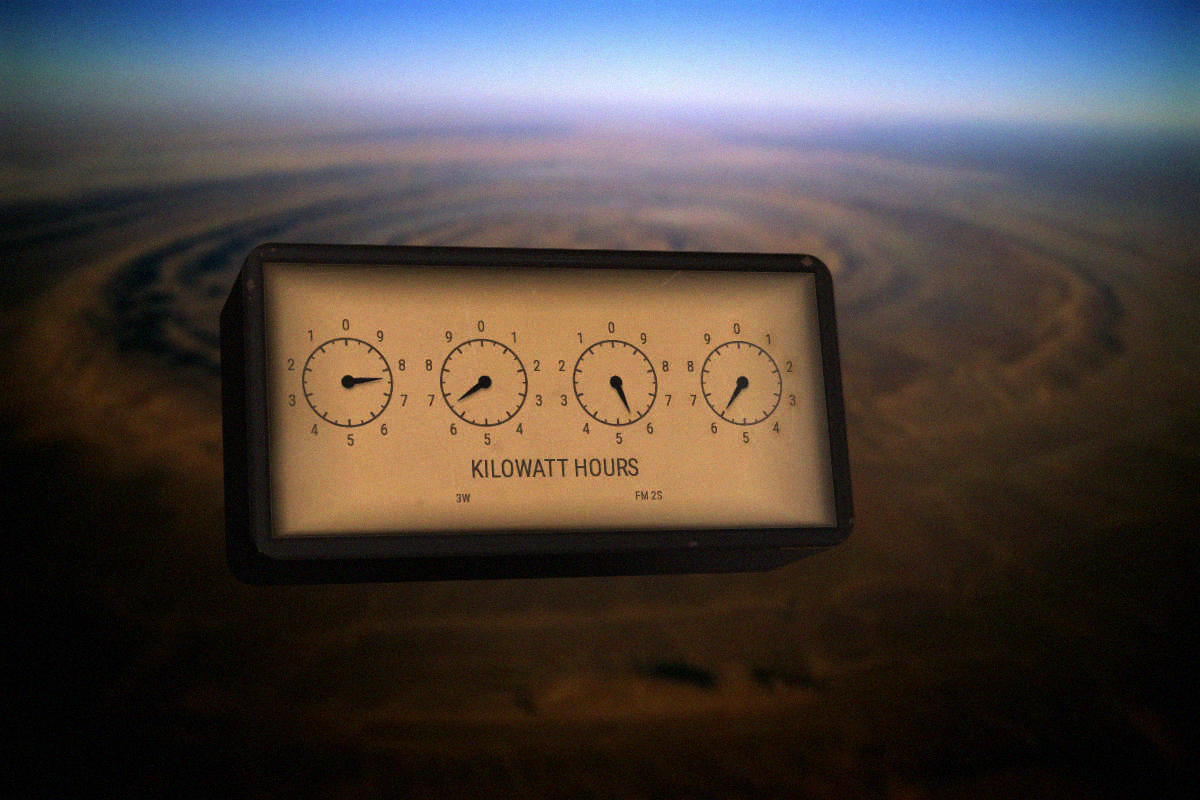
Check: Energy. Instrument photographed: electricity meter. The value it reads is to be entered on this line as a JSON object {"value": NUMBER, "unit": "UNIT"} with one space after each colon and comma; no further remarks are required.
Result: {"value": 7656, "unit": "kWh"}
